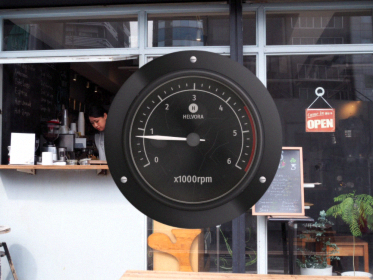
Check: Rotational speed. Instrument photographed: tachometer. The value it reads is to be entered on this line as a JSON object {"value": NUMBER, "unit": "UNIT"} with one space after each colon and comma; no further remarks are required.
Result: {"value": 800, "unit": "rpm"}
